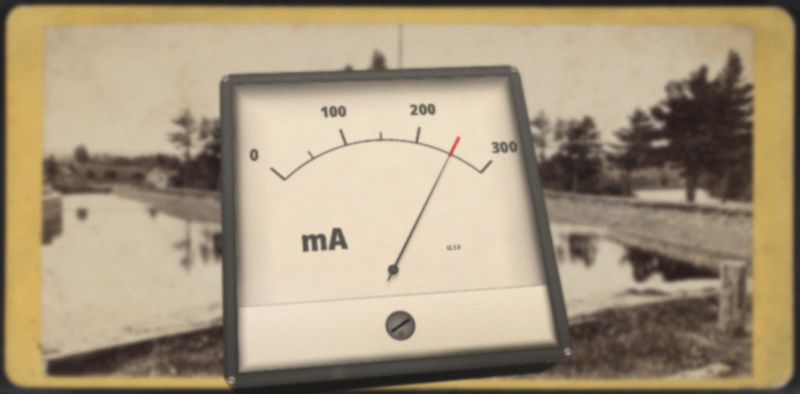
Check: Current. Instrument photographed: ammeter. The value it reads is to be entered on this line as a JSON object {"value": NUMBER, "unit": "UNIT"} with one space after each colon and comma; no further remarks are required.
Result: {"value": 250, "unit": "mA"}
